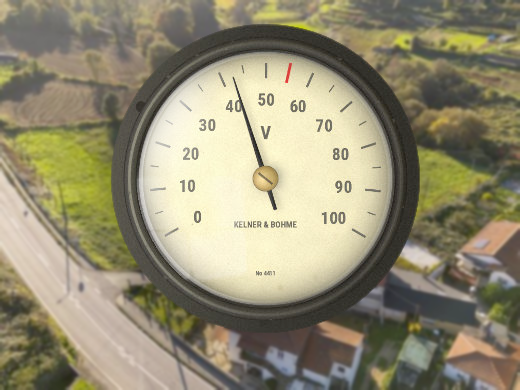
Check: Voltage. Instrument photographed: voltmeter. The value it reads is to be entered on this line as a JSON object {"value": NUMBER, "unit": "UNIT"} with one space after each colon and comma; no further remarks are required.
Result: {"value": 42.5, "unit": "V"}
